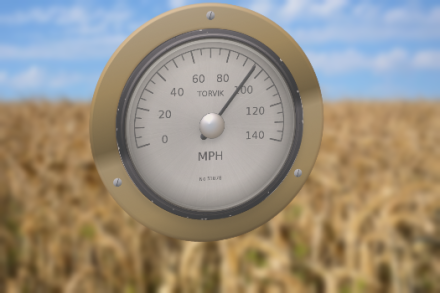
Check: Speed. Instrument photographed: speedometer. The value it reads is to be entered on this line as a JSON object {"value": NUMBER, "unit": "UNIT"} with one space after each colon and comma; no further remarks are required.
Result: {"value": 95, "unit": "mph"}
